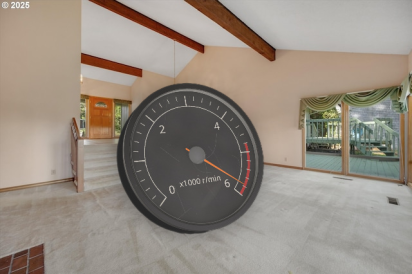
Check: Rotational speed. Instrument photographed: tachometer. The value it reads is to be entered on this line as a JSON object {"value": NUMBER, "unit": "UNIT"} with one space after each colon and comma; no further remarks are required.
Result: {"value": 5800, "unit": "rpm"}
